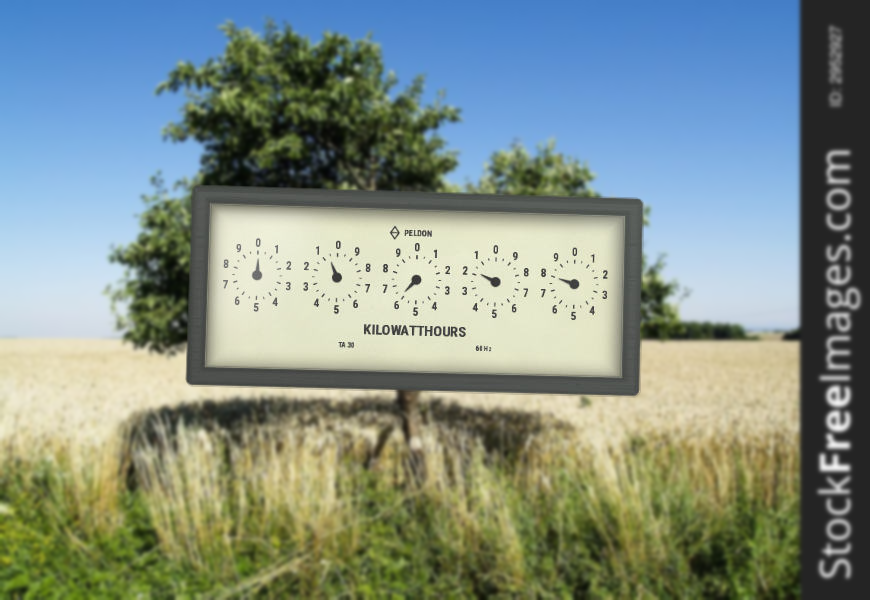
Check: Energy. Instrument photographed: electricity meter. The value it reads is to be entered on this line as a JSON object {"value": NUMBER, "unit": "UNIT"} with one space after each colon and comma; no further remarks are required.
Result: {"value": 618, "unit": "kWh"}
